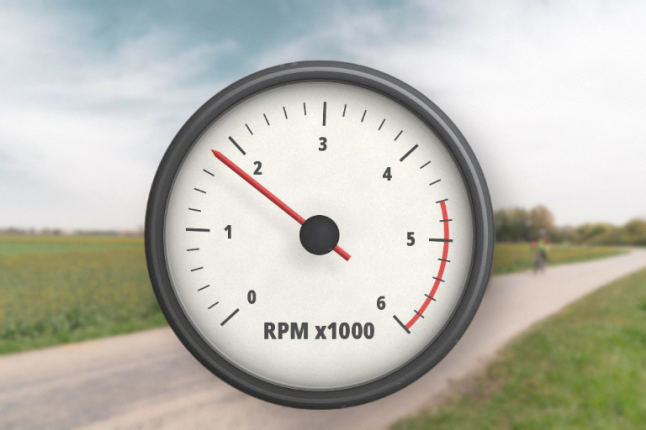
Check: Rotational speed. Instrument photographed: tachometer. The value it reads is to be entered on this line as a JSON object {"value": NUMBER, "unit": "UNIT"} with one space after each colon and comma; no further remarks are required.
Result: {"value": 1800, "unit": "rpm"}
